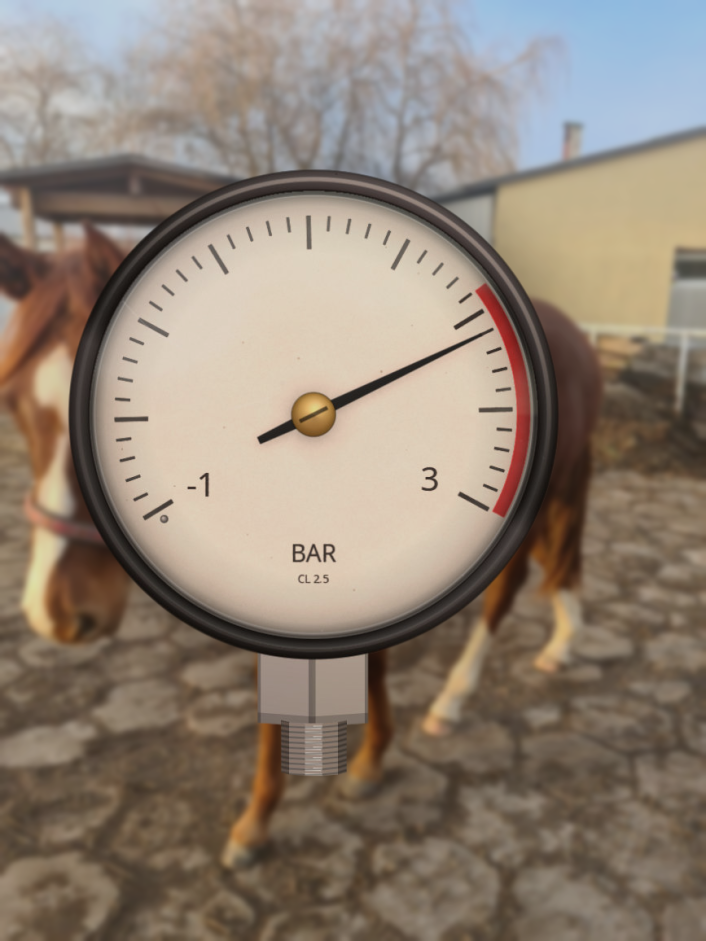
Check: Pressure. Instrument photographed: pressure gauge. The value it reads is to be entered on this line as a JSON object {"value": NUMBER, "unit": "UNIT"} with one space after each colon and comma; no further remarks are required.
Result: {"value": 2.1, "unit": "bar"}
